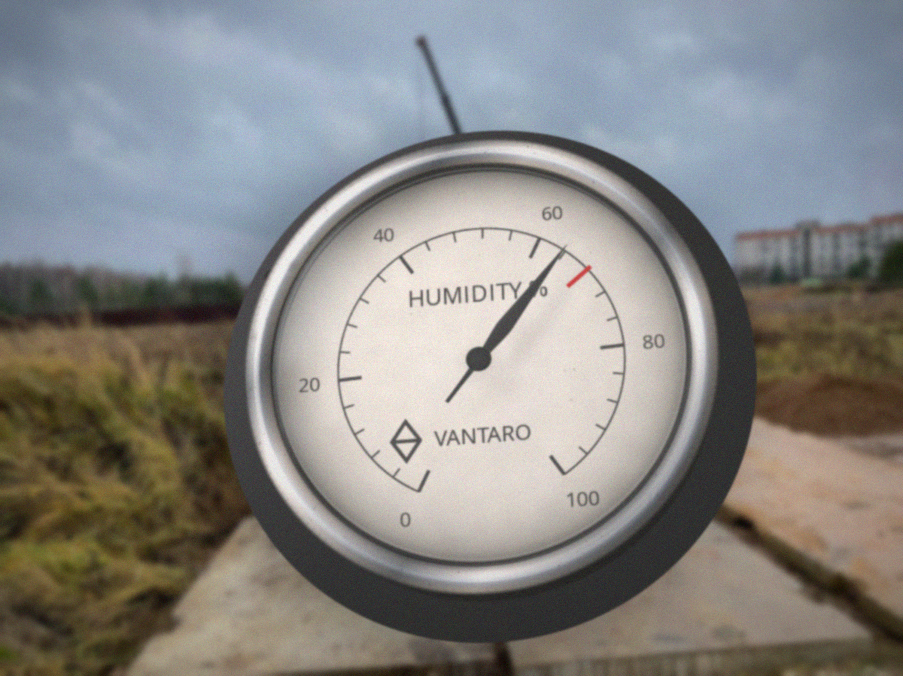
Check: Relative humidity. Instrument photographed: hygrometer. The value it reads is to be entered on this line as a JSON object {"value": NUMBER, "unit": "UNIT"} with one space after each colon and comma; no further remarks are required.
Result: {"value": 64, "unit": "%"}
